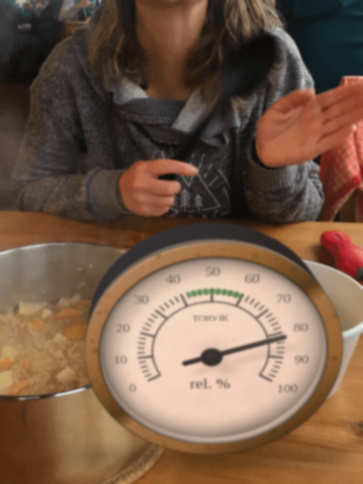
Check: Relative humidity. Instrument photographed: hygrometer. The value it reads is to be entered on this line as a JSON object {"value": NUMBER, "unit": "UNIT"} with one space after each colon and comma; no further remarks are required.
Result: {"value": 80, "unit": "%"}
